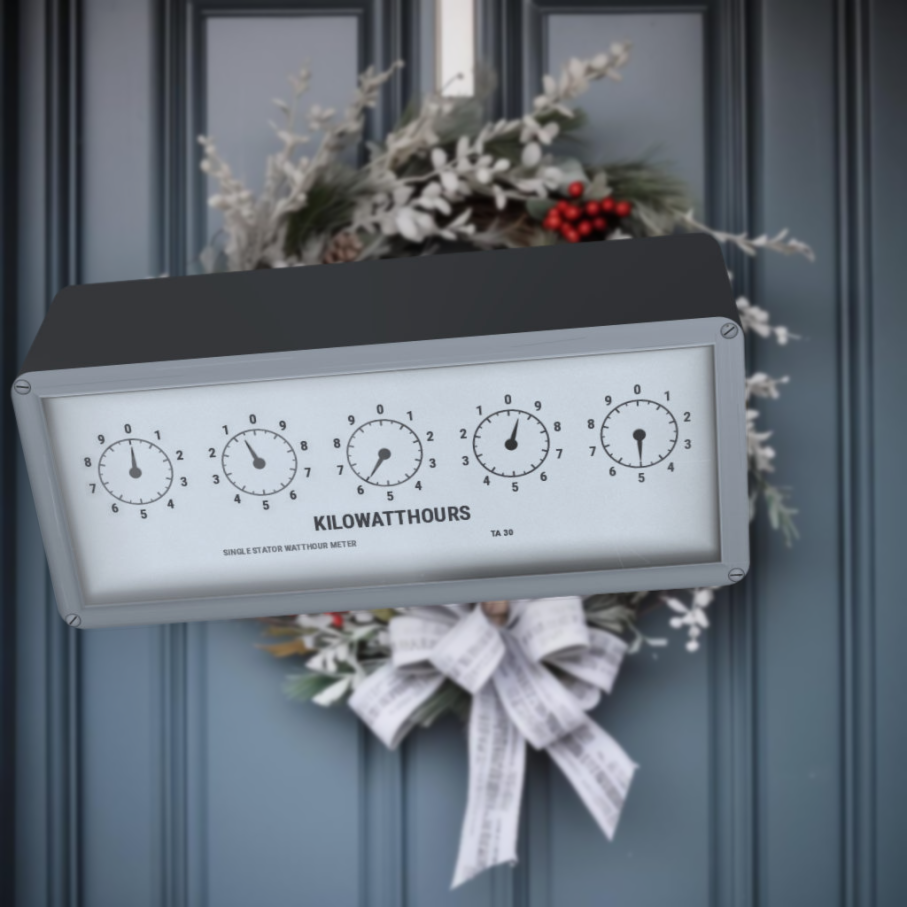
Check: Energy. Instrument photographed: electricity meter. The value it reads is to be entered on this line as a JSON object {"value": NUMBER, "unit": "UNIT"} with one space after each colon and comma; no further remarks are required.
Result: {"value": 595, "unit": "kWh"}
